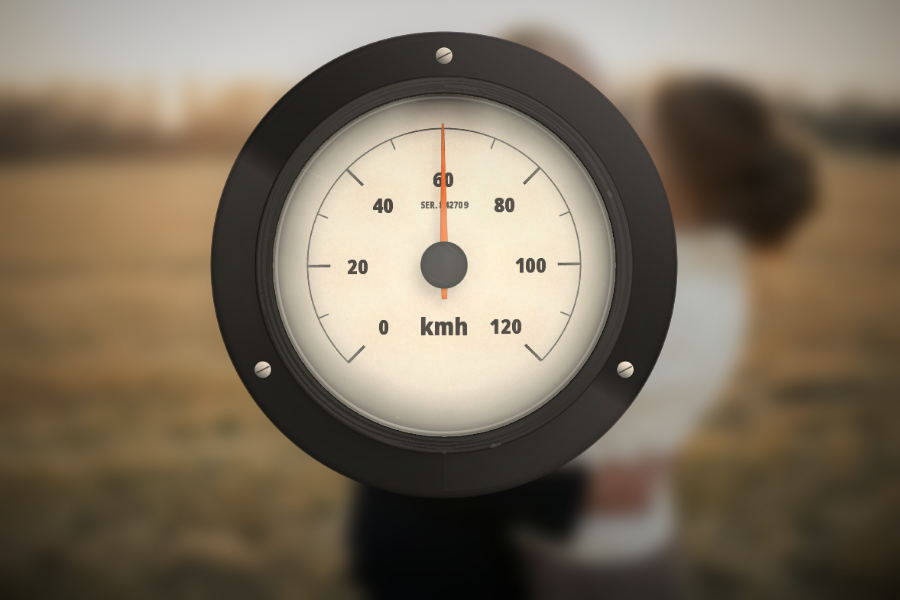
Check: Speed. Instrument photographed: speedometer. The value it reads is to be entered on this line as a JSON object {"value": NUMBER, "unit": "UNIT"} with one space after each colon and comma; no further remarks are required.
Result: {"value": 60, "unit": "km/h"}
